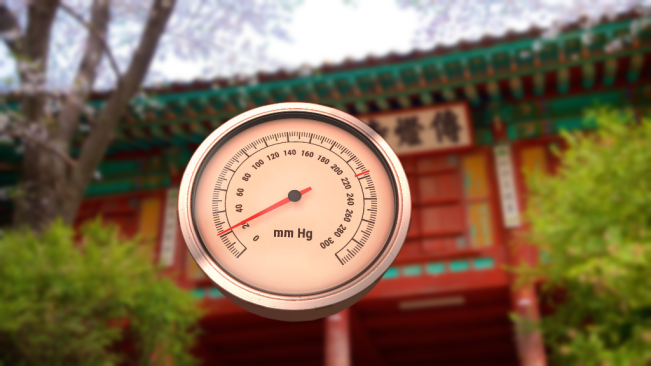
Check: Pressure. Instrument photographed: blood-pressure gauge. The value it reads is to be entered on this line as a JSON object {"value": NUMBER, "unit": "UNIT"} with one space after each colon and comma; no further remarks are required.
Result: {"value": 20, "unit": "mmHg"}
